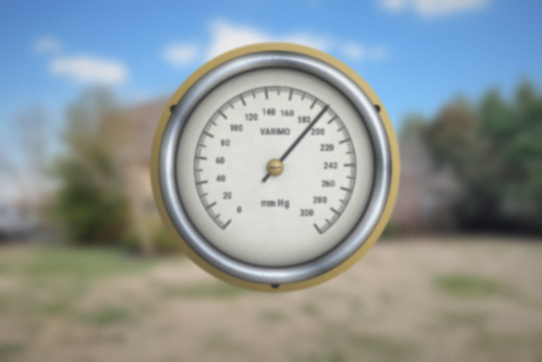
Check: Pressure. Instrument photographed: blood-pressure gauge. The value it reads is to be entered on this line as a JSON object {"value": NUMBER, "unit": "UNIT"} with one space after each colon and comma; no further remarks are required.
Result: {"value": 190, "unit": "mmHg"}
